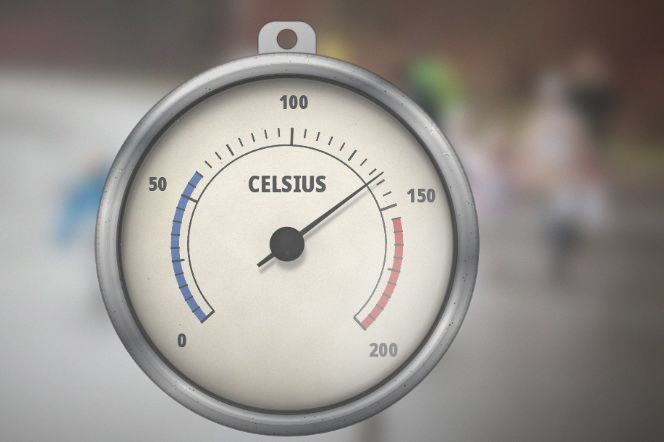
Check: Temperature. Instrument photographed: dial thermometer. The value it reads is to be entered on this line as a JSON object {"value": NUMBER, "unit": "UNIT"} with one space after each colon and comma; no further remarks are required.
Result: {"value": 137.5, "unit": "°C"}
